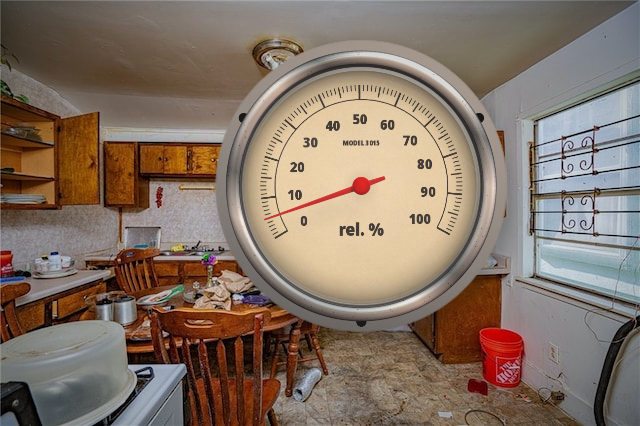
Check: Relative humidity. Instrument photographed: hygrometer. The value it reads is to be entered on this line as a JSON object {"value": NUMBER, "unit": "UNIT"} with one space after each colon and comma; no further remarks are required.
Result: {"value": 5, "unit": "%"}
